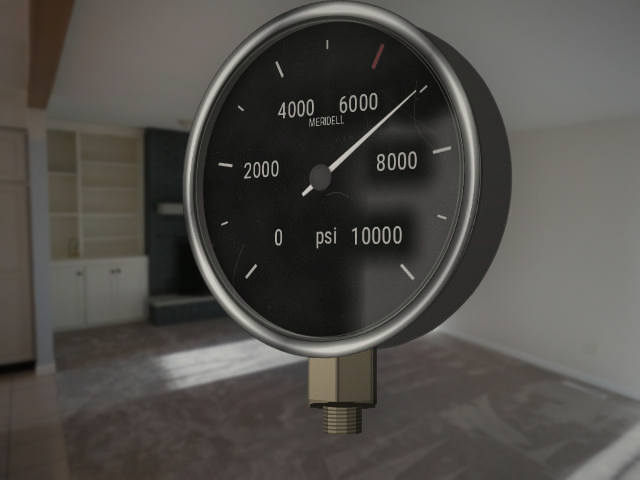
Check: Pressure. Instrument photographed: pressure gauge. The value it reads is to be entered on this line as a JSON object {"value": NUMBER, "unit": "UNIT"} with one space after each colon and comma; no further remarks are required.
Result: {"value": 7000, "unit": "psi"}
